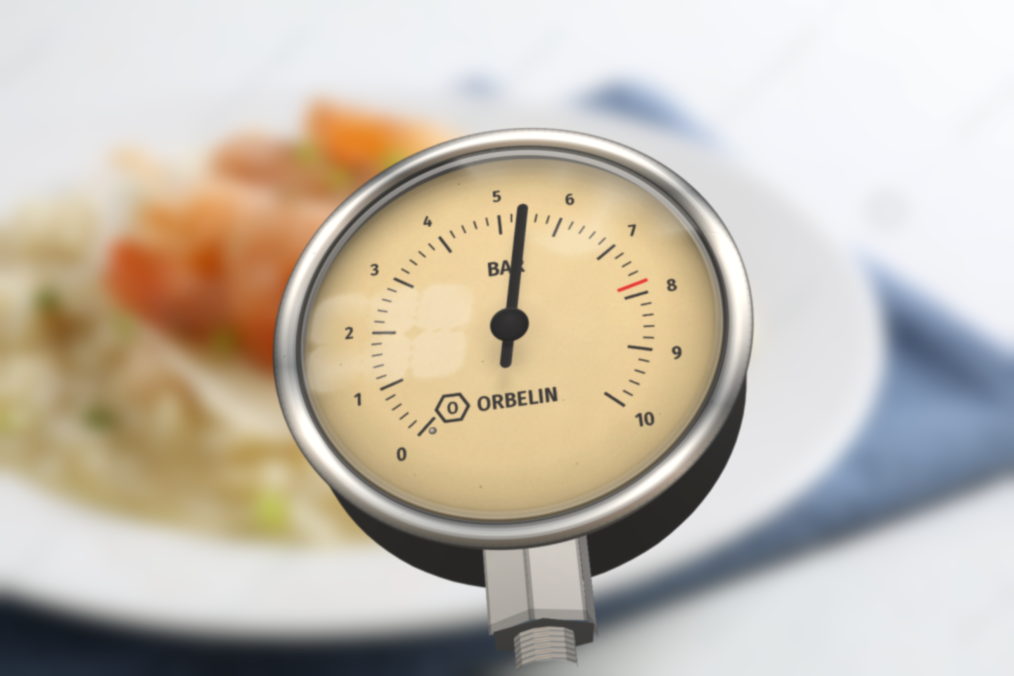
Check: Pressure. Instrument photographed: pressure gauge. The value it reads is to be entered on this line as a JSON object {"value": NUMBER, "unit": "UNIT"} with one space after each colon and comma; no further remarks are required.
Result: {"value": 5.4, "unit": "bar"}
